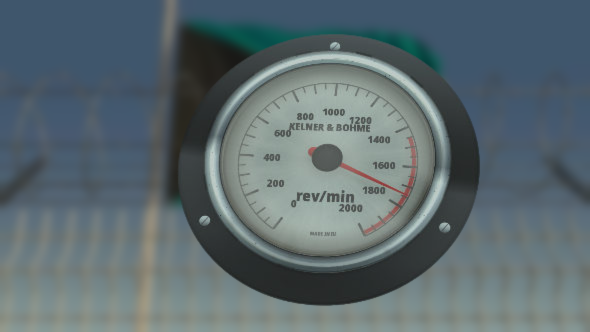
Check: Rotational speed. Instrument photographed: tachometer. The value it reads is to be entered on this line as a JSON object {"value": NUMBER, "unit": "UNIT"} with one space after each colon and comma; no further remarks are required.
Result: {"value": 1750, "unit": "rpm"}
